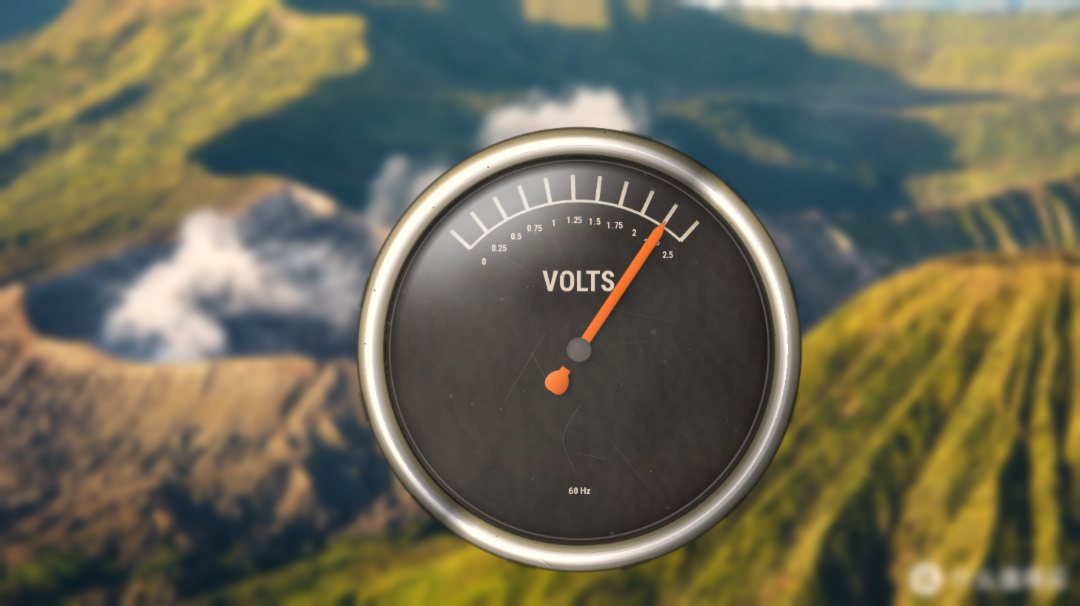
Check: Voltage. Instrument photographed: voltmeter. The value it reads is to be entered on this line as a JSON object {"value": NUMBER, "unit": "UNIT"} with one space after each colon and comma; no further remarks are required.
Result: {"value": 2.25, "unit": "V"}
